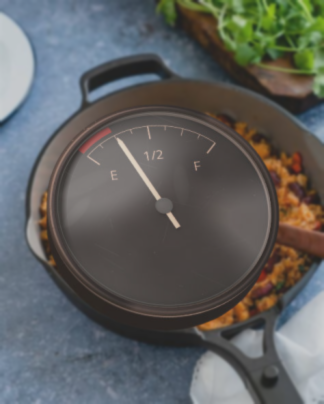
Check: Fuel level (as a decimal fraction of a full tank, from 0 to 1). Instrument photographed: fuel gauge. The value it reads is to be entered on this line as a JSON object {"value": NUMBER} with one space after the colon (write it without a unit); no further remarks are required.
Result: {"value": 0.25}
